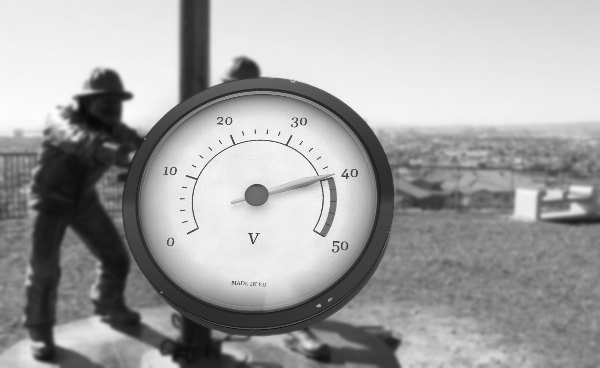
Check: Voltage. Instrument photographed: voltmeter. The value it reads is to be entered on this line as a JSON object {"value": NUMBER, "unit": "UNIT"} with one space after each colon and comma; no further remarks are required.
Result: {"value": 40, "unit": "V"}
